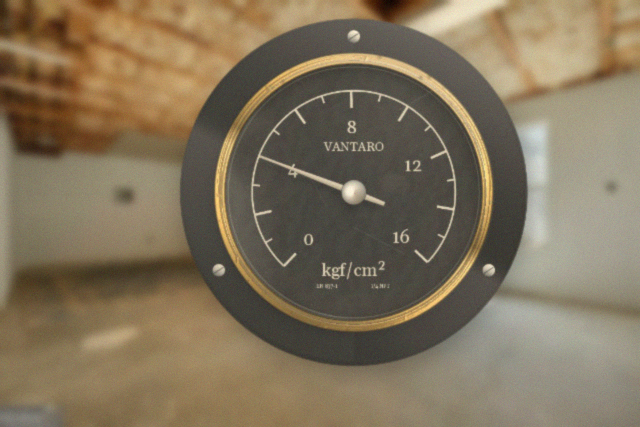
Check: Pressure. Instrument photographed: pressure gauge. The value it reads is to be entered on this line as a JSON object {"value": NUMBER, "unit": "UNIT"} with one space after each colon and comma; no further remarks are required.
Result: {"value": 4, "unit": "kg/cm²"}
